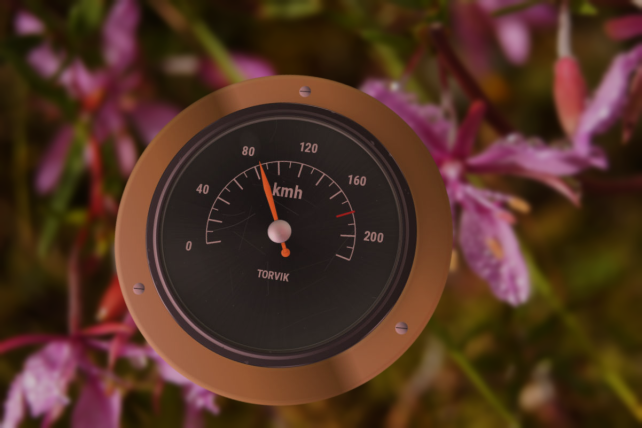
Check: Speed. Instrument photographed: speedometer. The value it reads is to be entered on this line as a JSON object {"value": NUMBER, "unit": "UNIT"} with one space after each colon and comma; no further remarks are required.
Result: {"value": 85, "unit": "km/h"}
